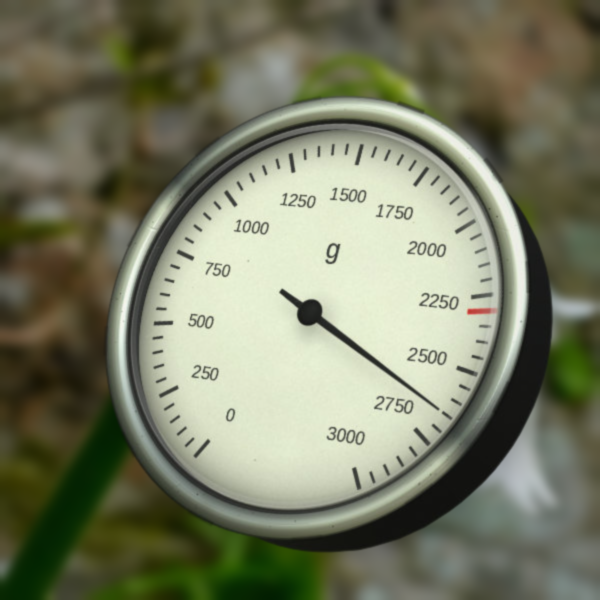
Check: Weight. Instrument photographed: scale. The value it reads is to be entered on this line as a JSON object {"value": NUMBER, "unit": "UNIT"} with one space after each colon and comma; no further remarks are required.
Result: {"value": 2650, "unit": "g"}
